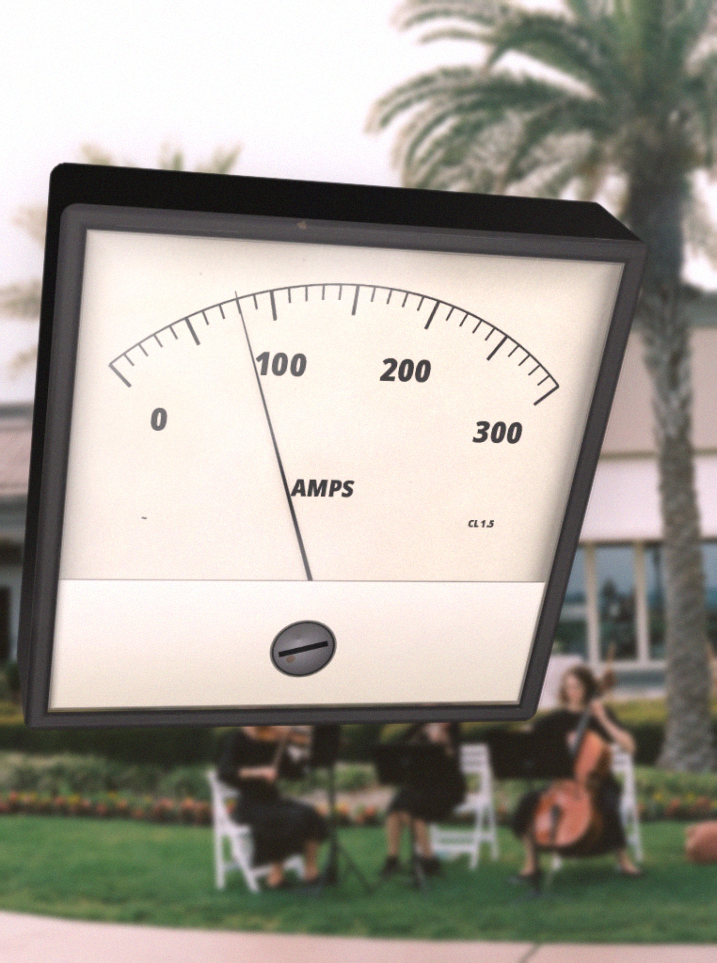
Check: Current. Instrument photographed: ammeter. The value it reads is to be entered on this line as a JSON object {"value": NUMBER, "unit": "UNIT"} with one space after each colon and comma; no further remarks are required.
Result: {"value": 80, "unit": "A"}
